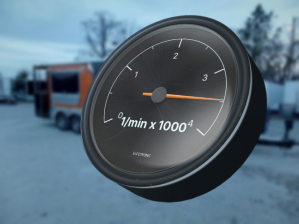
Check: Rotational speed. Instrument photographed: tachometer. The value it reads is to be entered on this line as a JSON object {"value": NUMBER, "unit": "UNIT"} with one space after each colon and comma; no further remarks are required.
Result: {"value": 3500, "unit": "rpm"}
